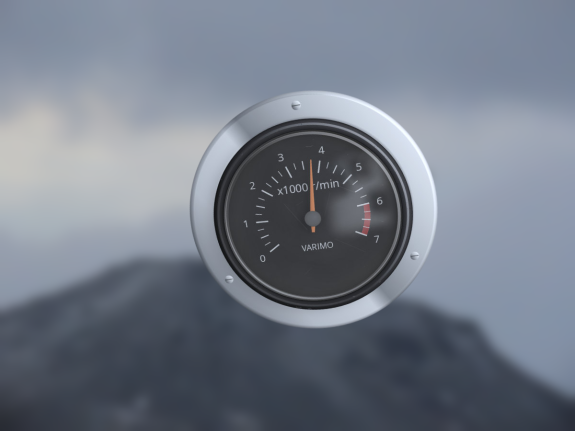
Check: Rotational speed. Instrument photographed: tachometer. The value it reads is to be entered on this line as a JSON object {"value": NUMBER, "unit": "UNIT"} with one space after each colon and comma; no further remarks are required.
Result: {"value": 3750, "unit": "rpm"}
